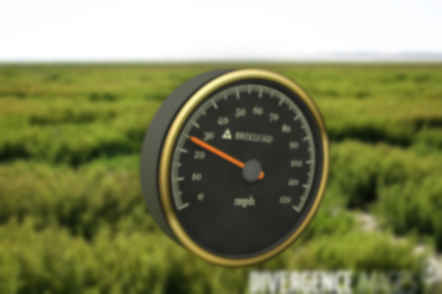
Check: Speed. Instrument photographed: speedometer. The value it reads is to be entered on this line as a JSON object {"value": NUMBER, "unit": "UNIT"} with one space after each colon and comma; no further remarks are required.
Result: {"value": 25, "unit": "mph"}
